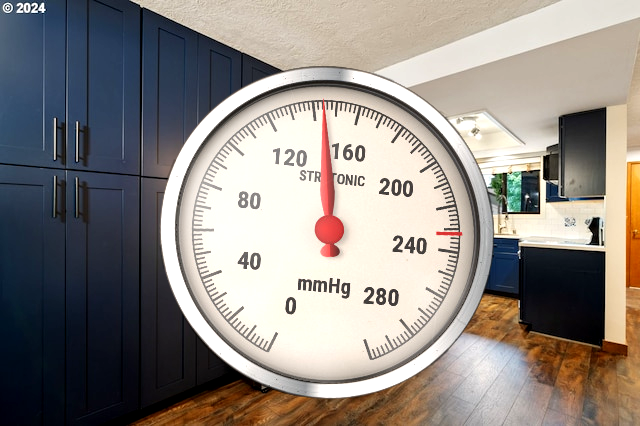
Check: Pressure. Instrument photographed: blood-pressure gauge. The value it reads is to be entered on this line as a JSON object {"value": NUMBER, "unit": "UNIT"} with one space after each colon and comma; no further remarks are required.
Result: {"value": 144, "unit": "mmHg"}
